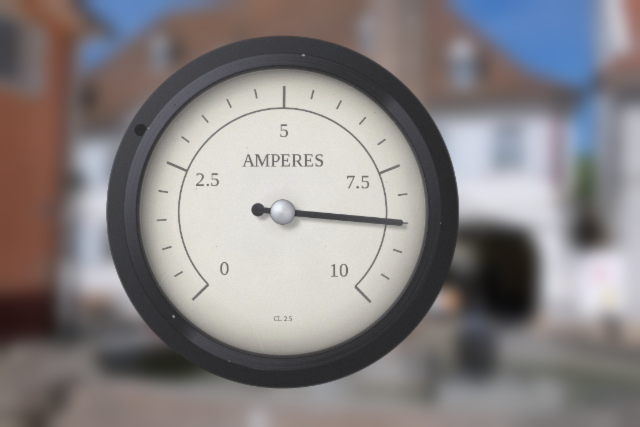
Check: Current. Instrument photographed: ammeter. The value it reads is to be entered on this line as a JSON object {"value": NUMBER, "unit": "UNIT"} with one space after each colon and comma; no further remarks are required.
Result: {"value": 8.5, "unit": "A"}
